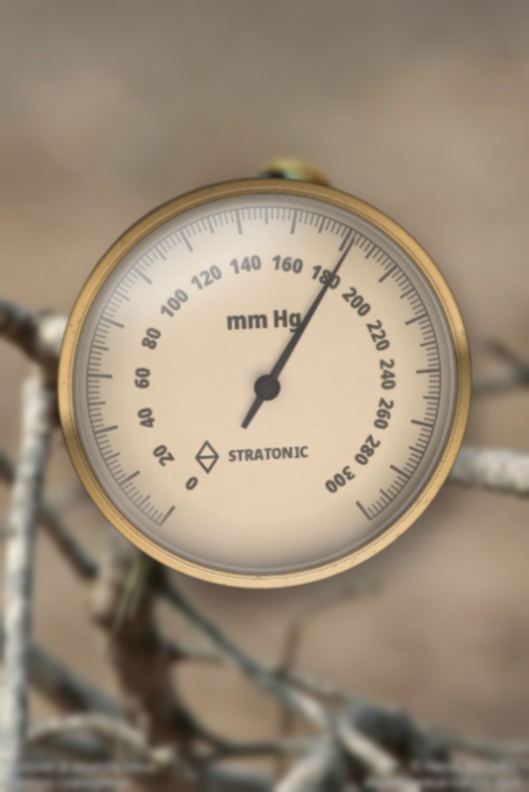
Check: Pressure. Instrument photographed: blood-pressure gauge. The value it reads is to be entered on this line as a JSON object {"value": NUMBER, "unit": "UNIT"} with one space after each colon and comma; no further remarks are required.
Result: {"value": 182, "unit": "mmHg"}
